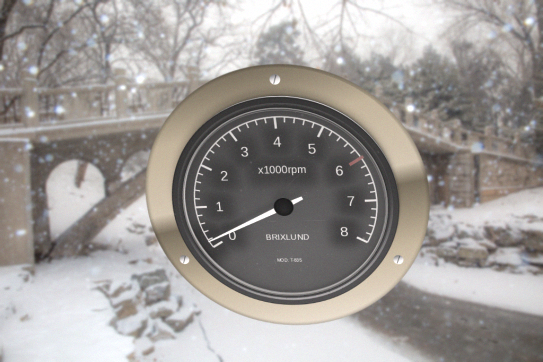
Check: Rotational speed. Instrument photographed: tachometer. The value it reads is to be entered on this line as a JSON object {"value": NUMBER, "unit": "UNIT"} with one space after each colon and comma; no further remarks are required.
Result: {"value": 200, "unit": "rpm"}
